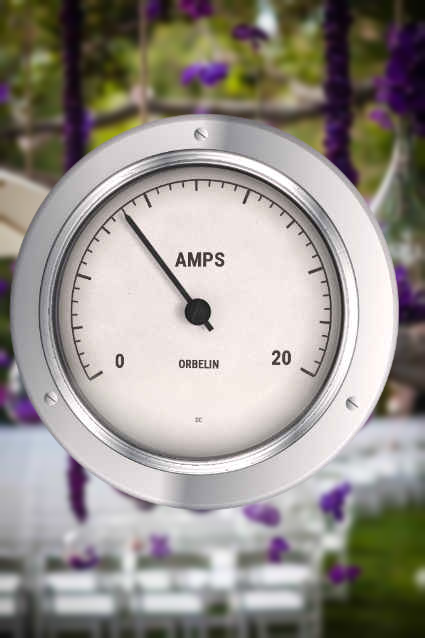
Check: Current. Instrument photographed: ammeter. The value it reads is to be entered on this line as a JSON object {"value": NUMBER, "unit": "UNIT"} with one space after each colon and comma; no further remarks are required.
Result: {"value": 7, "unit": "A"}
